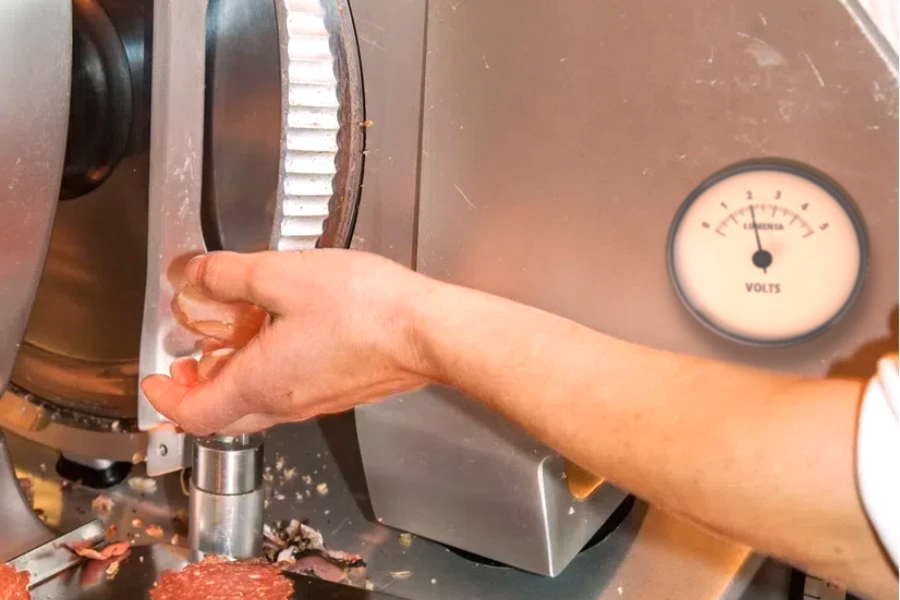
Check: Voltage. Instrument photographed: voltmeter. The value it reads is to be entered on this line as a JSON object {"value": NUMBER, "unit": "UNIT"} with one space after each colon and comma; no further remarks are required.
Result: {"value": 2, "unit": "V"}
